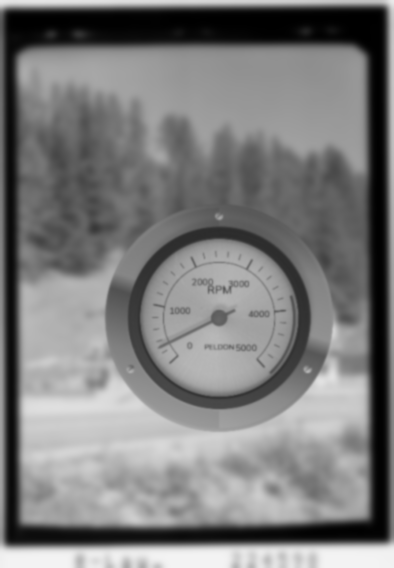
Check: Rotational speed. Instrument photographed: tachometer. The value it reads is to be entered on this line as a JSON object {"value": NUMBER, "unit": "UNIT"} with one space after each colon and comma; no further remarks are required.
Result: {"value": 300, "unit": "rpm"}
